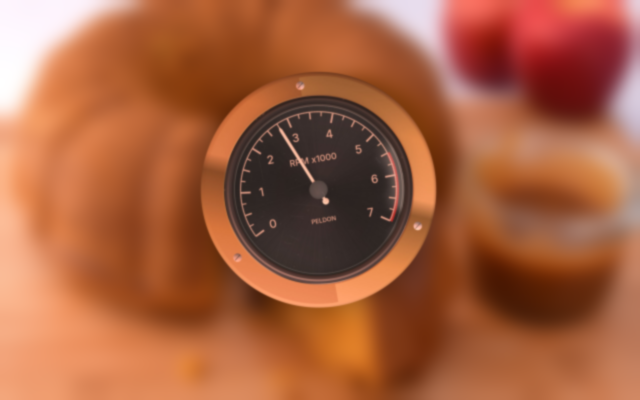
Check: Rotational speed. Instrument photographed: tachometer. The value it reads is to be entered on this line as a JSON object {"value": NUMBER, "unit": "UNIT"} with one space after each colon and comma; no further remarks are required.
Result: {"value": 2750, "unit": "rpm"}
